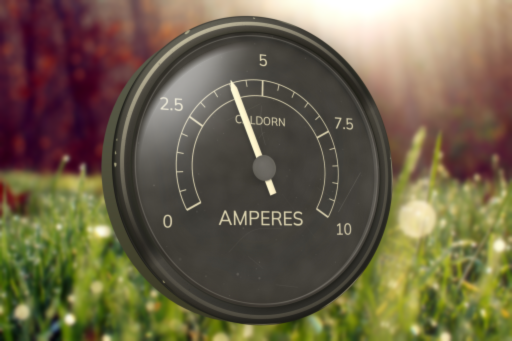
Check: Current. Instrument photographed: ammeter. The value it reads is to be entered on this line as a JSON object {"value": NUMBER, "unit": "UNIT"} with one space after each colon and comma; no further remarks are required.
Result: {"value": 4, "unit": "A"}
